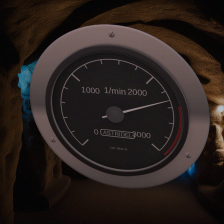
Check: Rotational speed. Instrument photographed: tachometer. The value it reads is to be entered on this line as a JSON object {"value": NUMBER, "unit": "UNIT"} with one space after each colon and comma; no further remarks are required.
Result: {"value": 2300, "unit": "rpm"}
